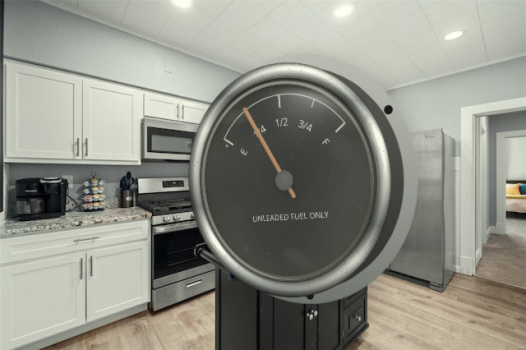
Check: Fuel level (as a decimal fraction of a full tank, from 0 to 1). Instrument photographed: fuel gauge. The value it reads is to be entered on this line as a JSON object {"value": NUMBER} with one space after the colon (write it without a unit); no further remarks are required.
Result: {"value": 0.25}
